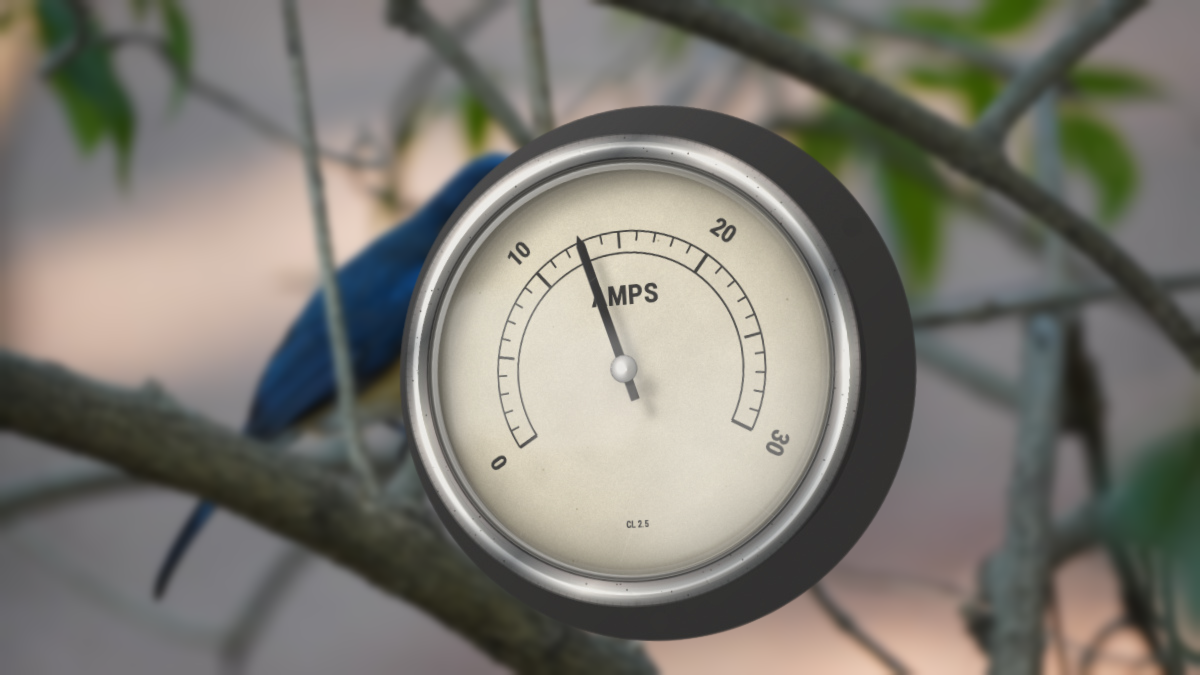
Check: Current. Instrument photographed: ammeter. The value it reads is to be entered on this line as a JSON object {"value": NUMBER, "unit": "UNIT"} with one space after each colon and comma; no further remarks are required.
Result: {"value": 13, "unit": "A"}
